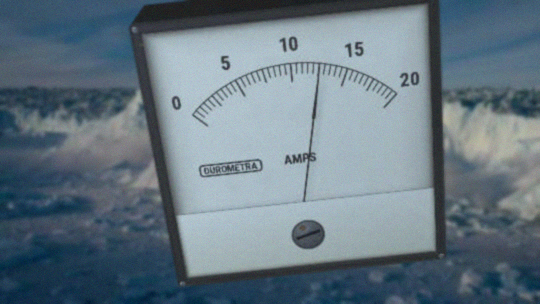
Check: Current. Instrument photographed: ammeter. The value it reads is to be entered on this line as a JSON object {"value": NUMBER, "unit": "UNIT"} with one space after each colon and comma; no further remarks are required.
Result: {"value": 12.5, "unit": "A"}
